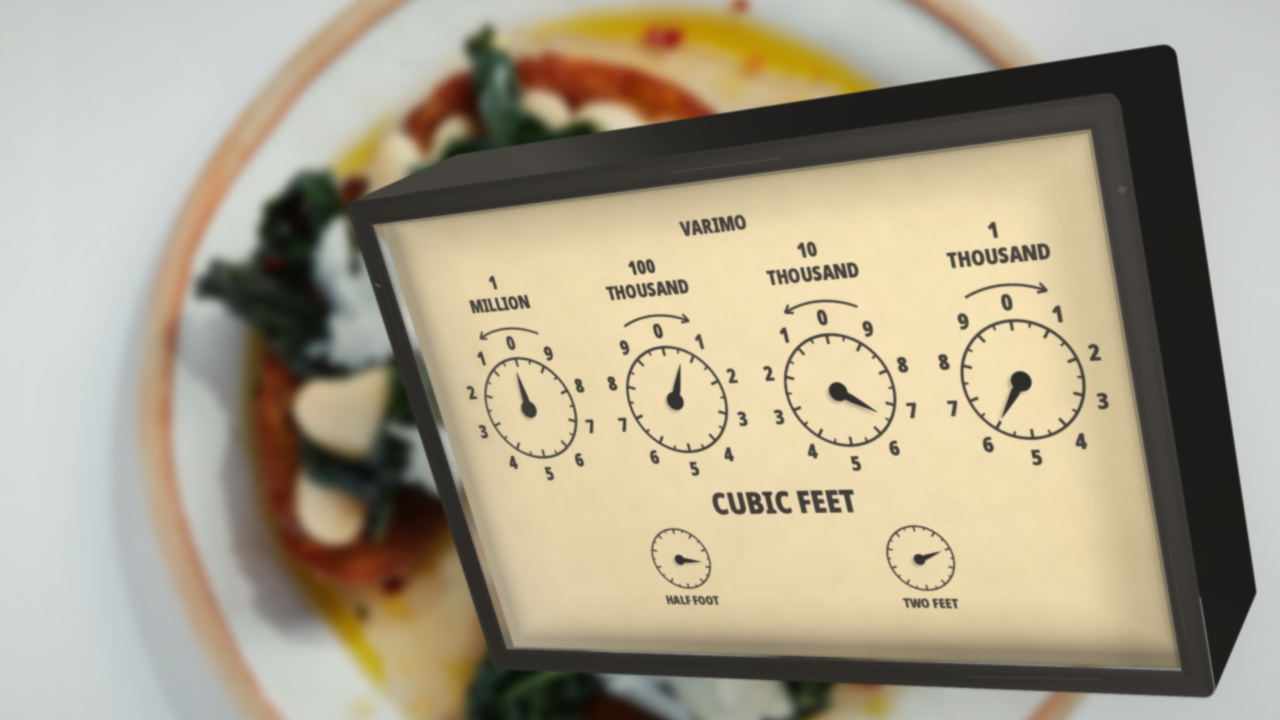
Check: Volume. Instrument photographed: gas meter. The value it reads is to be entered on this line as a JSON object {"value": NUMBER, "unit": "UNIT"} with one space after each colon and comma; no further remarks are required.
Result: {"value": 6600, "unit": "ft³"}
